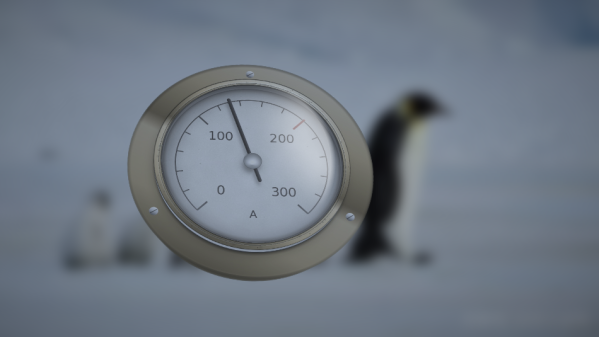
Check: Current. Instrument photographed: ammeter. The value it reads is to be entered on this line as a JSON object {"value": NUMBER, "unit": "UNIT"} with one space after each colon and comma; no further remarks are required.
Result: {"value": 130, "unit": "A"}
